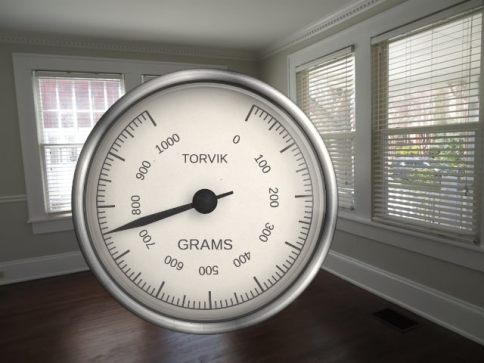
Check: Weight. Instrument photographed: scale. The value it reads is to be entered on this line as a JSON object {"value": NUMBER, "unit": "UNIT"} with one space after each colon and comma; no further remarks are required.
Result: {"value": 750, "unit": "g"}
